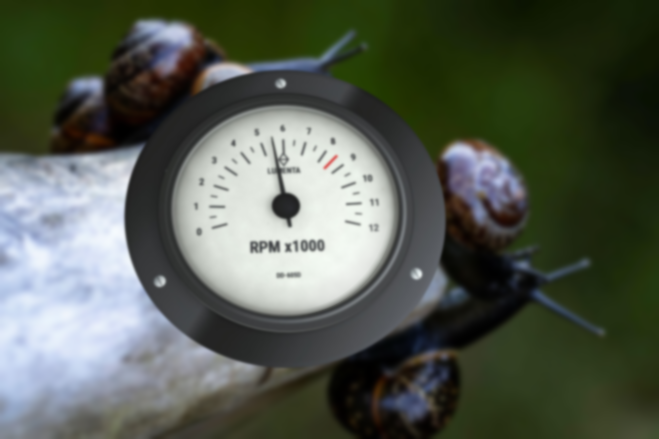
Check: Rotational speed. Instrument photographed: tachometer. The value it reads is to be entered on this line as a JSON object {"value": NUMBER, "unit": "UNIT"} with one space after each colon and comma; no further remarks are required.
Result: {"value": 5500, "unit": "rpm"}
